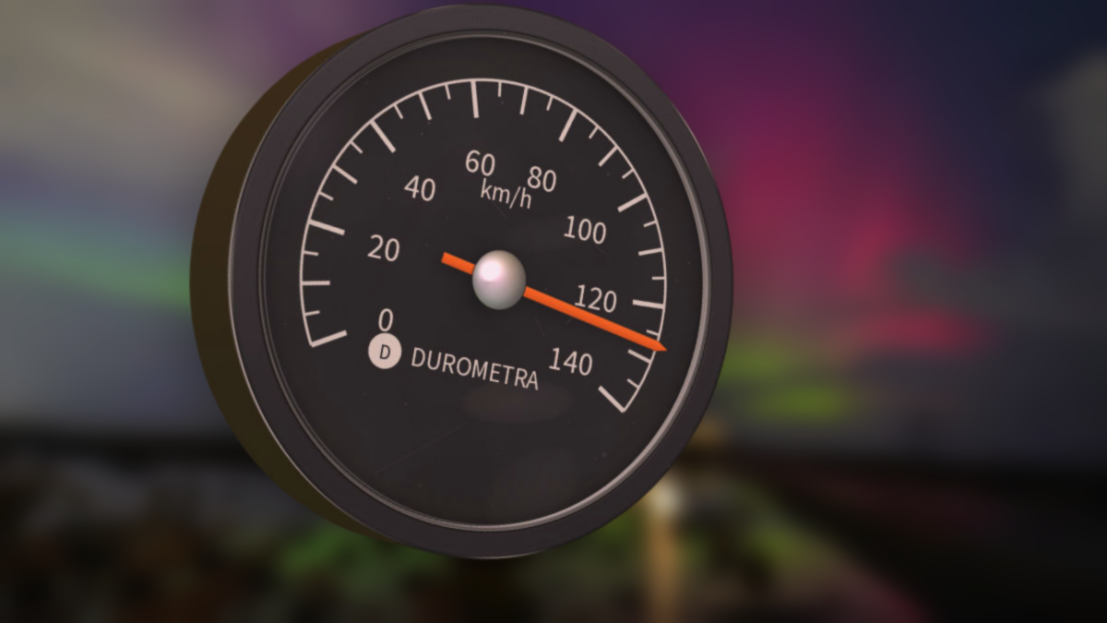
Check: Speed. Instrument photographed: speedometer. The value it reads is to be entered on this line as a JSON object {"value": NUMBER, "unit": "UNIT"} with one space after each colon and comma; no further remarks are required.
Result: {"value": 127.5, "unit": "km/h"}
